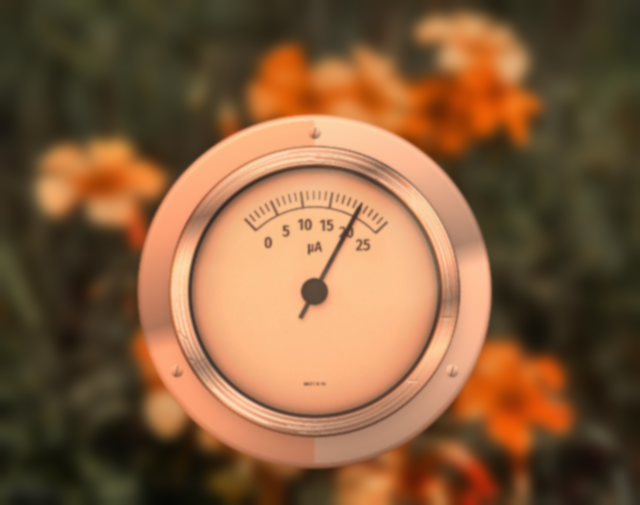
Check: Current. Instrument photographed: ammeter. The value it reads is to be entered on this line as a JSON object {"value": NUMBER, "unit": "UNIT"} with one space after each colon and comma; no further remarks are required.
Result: {"value": 20, "unit": "µA"}
